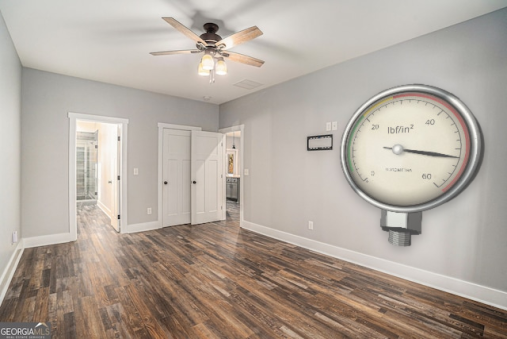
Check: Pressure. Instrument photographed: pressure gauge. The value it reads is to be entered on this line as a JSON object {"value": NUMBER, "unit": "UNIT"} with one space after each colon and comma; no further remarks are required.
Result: {"value": 52, "unit": "psi"}
